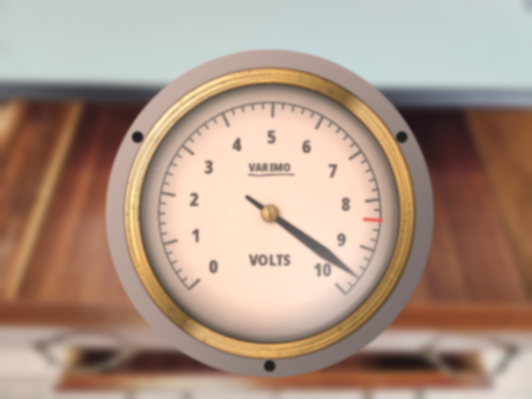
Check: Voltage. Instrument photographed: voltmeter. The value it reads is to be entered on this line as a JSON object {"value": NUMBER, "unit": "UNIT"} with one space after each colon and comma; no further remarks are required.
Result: {"value": 9.6, "unit": "V"}
